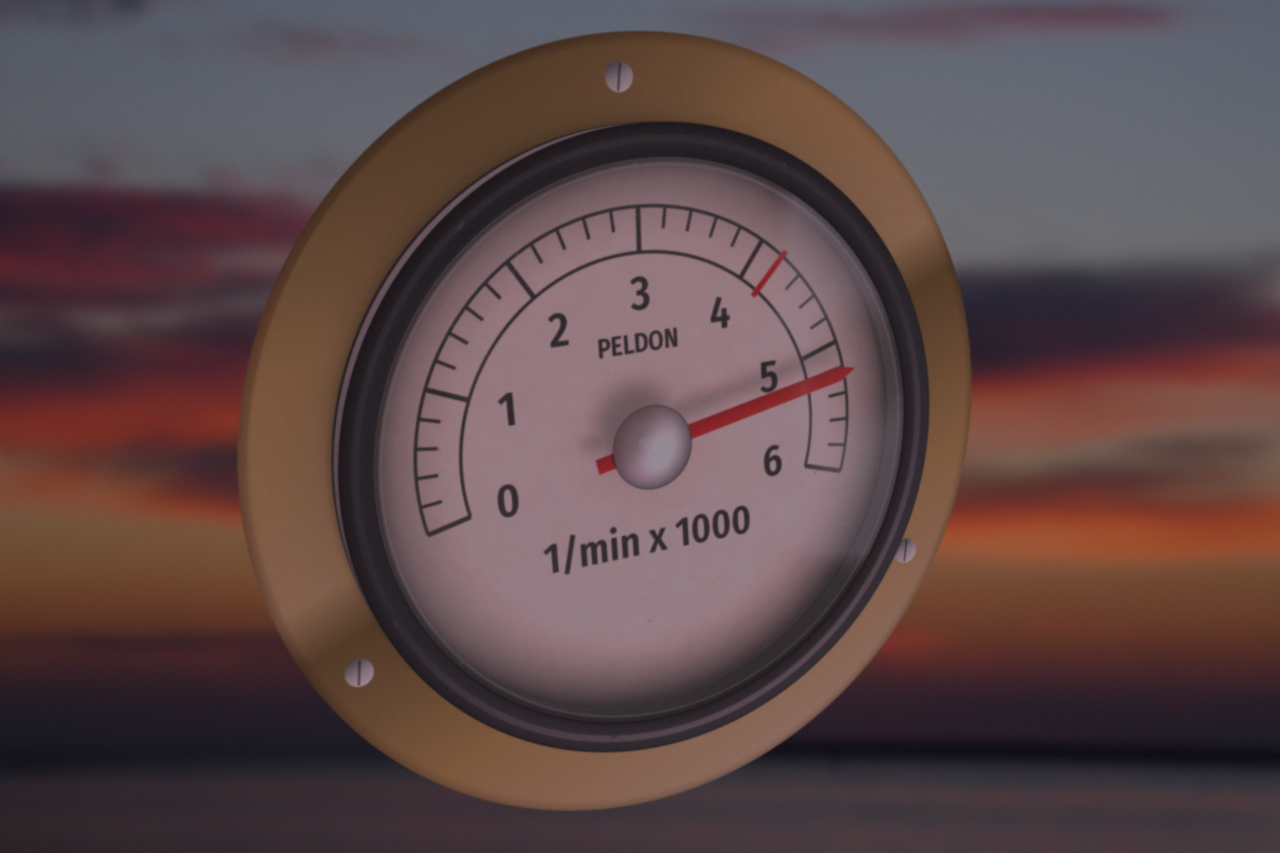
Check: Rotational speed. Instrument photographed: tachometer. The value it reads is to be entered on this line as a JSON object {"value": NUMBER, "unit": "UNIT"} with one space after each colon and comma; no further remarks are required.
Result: {"value": 5200, "unit": "rpm"}
